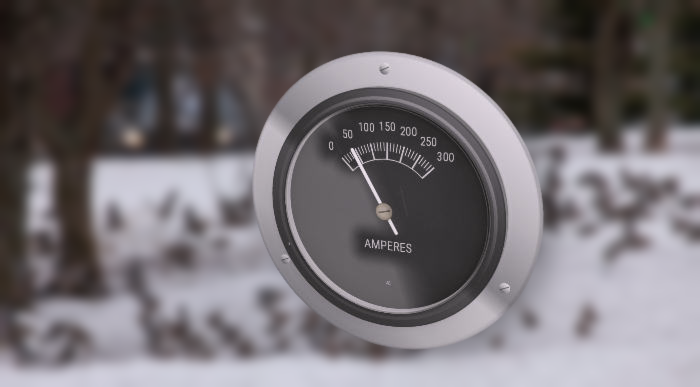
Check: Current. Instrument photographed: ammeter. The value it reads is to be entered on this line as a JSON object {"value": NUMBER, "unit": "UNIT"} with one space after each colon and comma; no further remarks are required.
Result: {"value": 50, "unit": "A"}
